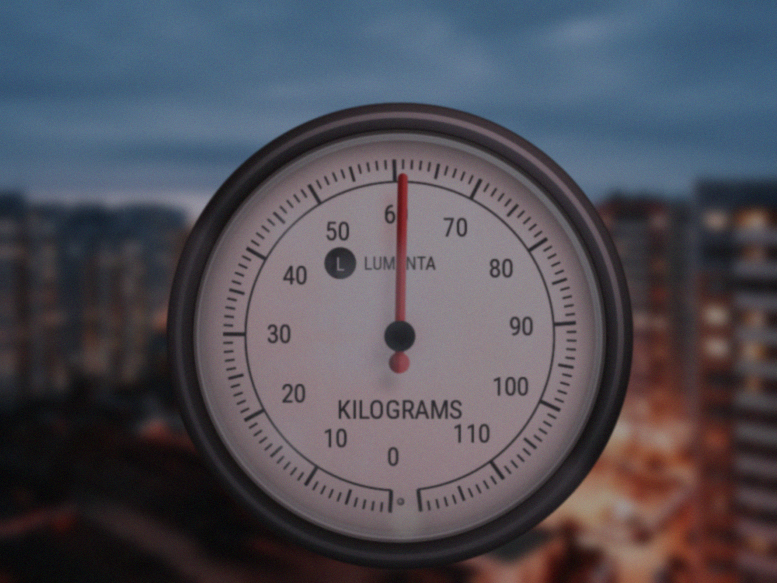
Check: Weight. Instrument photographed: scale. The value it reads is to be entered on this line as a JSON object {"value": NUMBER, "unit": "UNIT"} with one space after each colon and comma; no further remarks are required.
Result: {"value": 61, "unit": "kg"}
